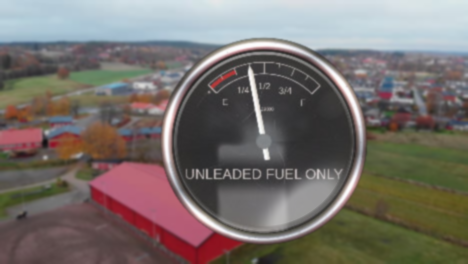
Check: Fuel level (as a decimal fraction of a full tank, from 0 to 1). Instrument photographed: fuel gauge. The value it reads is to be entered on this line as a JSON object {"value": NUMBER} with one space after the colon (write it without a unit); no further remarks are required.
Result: {"value": 0.375}
